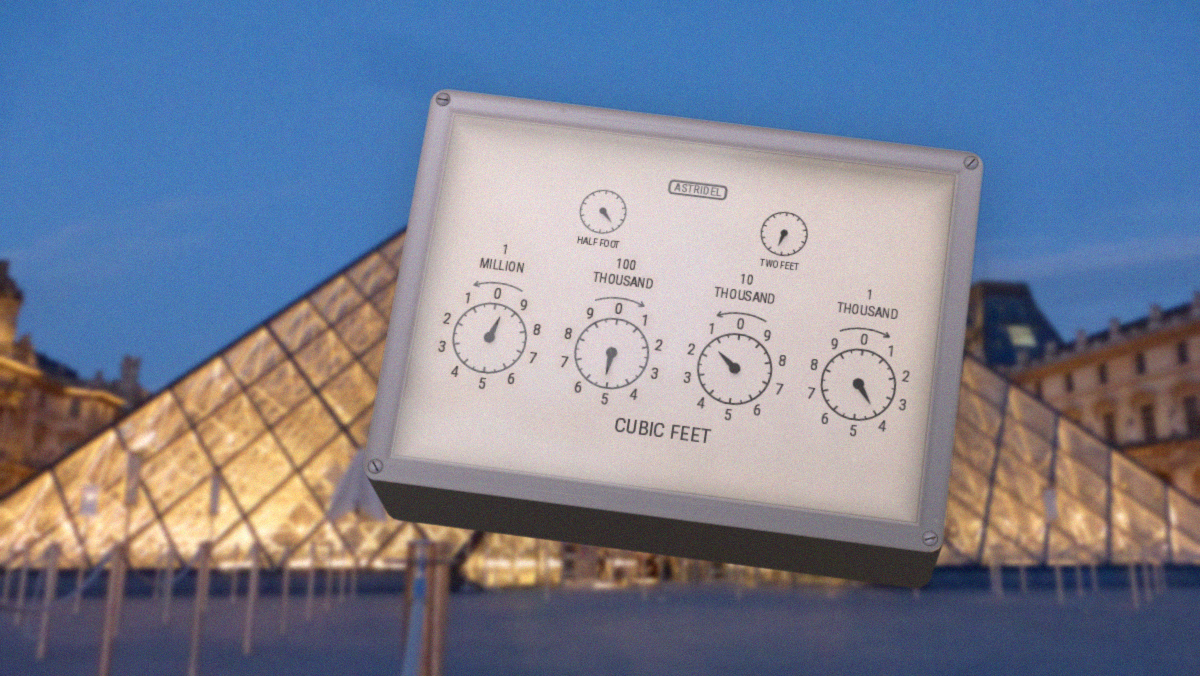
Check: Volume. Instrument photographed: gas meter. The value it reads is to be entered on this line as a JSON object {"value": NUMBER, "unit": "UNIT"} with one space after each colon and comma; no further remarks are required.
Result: {"value": 951400, "unit": "ft³"}
